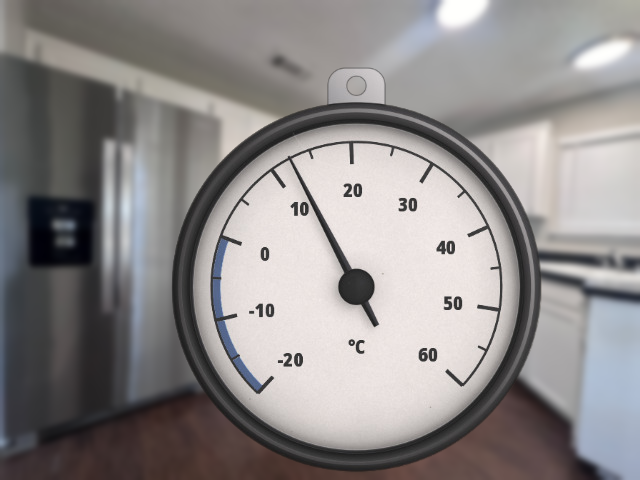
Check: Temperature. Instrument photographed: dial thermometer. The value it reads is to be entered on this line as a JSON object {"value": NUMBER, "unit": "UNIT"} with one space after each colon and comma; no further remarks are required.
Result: {"value": 12.5, "unit": "°C"}
